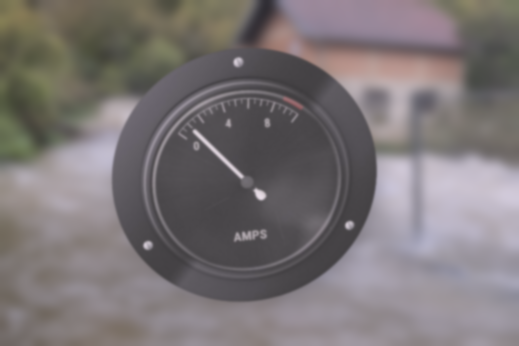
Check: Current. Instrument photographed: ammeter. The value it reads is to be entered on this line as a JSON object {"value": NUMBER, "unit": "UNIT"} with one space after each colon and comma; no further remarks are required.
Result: {"value": 1, "unit": "A"}
